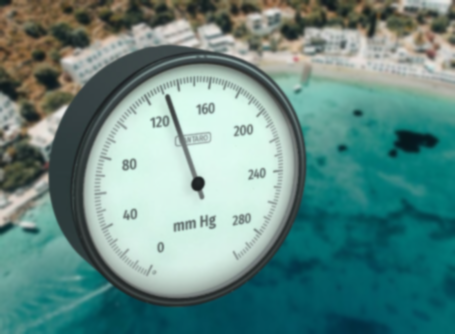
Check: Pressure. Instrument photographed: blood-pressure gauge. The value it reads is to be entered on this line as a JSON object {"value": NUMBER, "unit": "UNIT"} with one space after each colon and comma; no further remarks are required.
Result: {"value": 130, "unit": "mmHg"}
